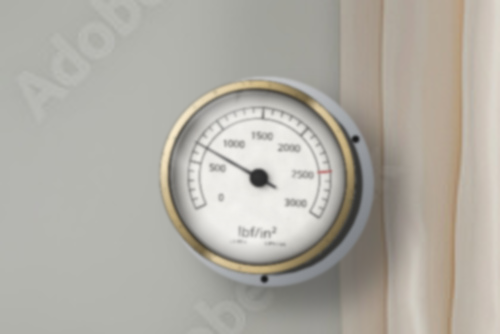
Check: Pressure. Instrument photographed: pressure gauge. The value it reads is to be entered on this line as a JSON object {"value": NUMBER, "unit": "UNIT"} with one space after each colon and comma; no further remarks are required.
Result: {"value": 700, "unit": "psi"}
